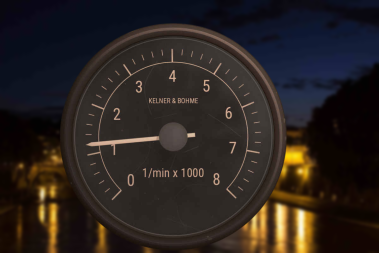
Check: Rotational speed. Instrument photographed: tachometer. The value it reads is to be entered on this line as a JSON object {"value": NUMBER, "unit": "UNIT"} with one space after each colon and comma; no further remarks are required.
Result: {"value": 1200, "unit": "rpm"}
